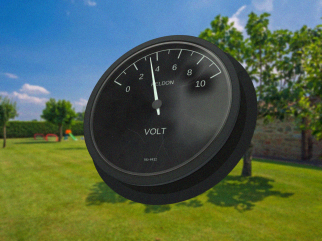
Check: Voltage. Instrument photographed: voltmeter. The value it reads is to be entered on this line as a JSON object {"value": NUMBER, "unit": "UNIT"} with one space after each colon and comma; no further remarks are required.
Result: {"value": 3.5, "unit": "V"}
